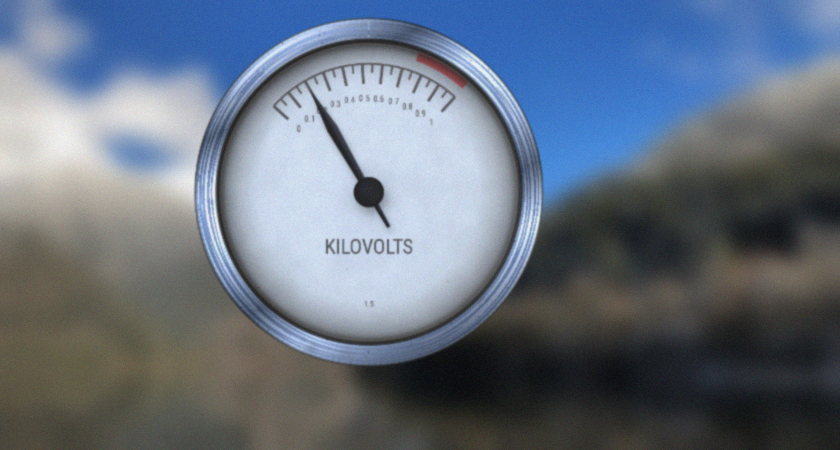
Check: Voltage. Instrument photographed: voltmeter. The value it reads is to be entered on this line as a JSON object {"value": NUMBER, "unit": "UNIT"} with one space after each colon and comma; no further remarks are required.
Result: {"value": 0.2, "unit": "kV"}
